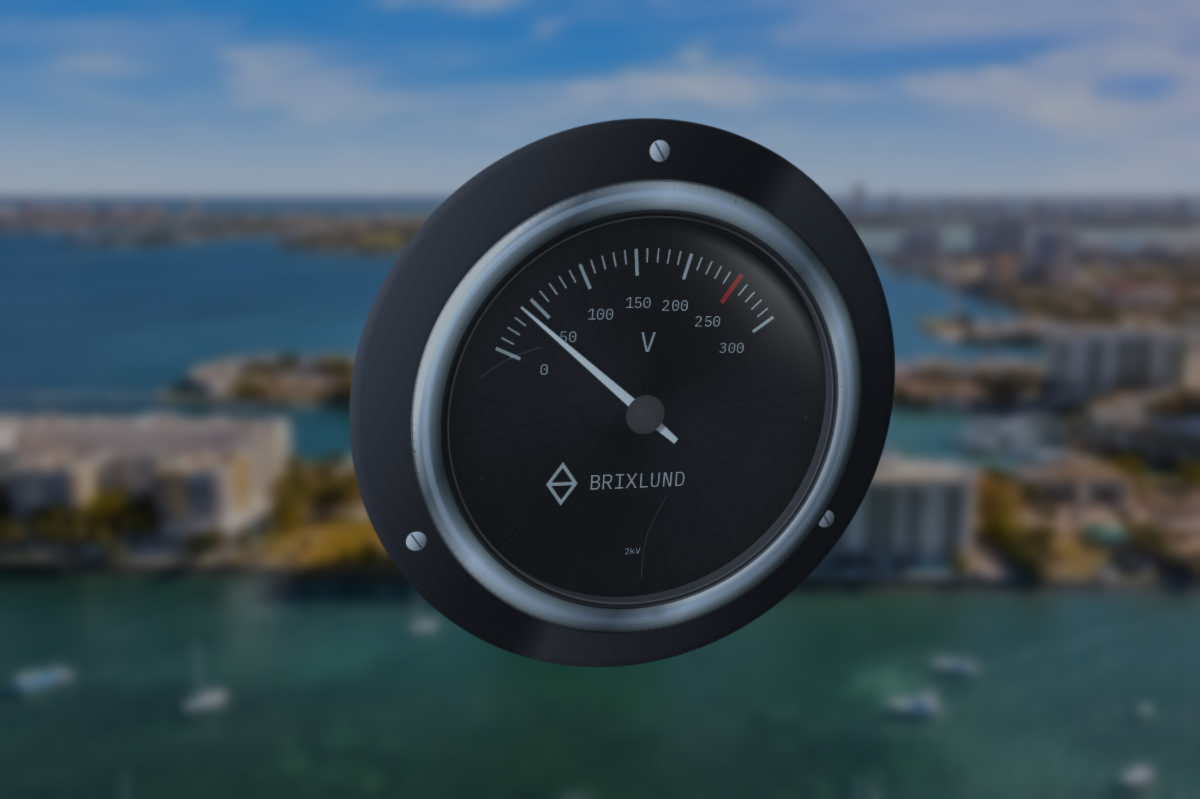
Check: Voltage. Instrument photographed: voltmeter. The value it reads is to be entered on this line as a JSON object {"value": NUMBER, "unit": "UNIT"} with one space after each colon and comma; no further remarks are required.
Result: {"value": 40, "unit": "V"}
